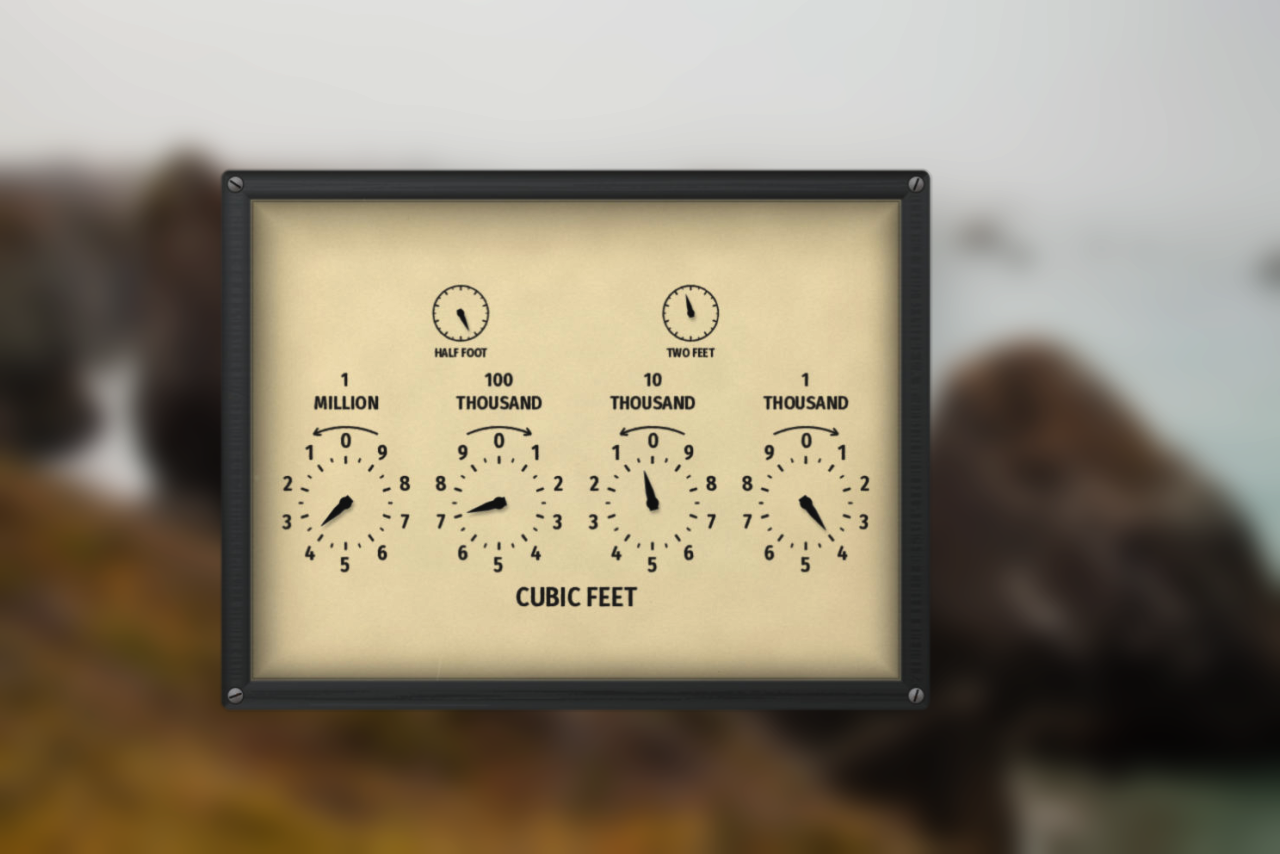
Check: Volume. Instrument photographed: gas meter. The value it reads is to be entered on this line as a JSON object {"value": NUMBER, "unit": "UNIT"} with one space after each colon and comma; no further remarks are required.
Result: {"value": 370400, "unit": "ft³"}
